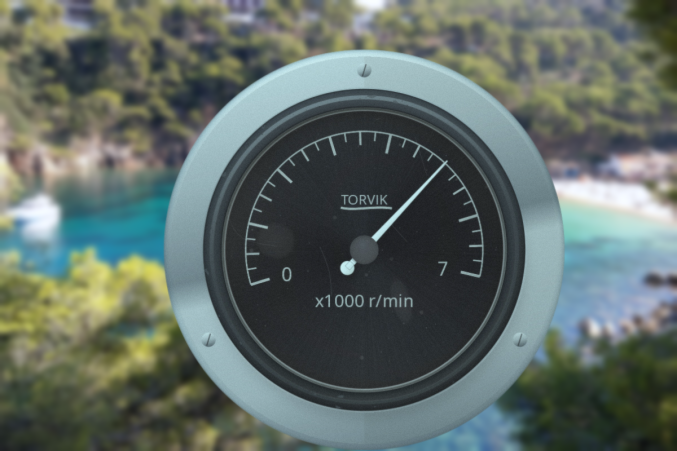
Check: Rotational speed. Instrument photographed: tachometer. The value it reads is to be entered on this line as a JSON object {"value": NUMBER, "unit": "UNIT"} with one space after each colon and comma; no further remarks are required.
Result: {"value": 5000, "unit": "rpm"}
